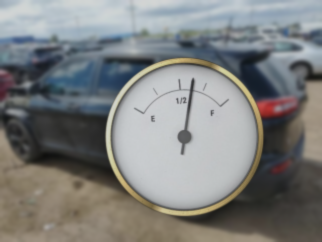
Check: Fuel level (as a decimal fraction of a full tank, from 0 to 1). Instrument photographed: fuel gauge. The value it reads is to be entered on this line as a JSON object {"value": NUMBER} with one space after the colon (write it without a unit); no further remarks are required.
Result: {"value": 0.625}
